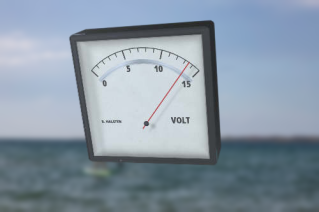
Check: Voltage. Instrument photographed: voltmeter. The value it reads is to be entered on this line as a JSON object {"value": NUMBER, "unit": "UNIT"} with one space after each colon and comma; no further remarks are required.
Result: {"value": 13.5, "unit": "V"}
